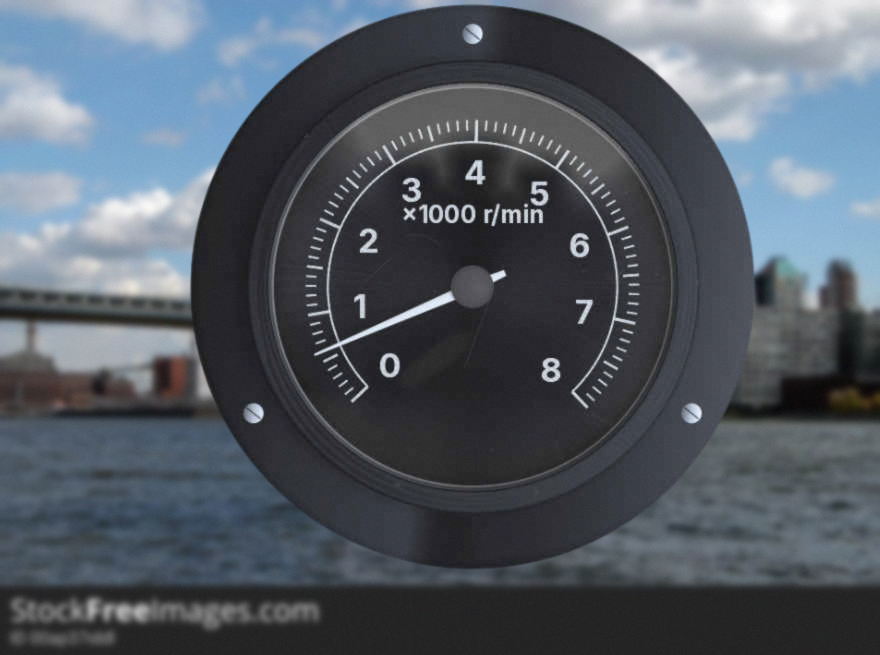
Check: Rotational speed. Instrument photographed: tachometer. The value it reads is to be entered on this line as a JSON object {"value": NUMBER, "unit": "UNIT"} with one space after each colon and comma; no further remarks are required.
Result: {"value": 600, "unit": "rpm"}
